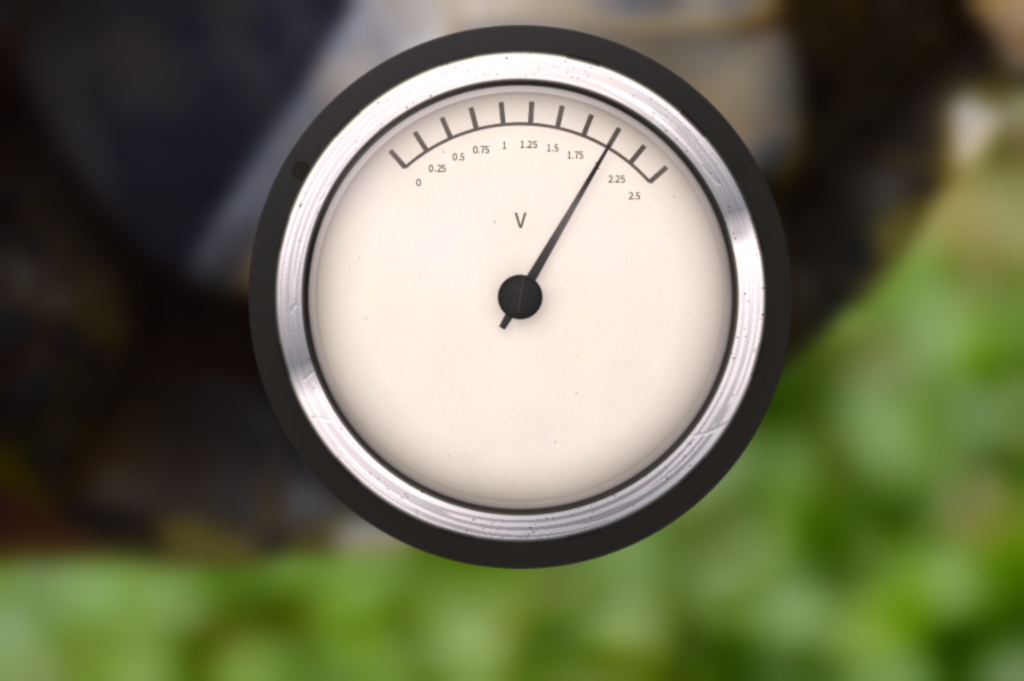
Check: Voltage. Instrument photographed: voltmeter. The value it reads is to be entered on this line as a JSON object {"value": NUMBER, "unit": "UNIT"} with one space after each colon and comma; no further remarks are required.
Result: {"value": 2, "unit": "V"}
